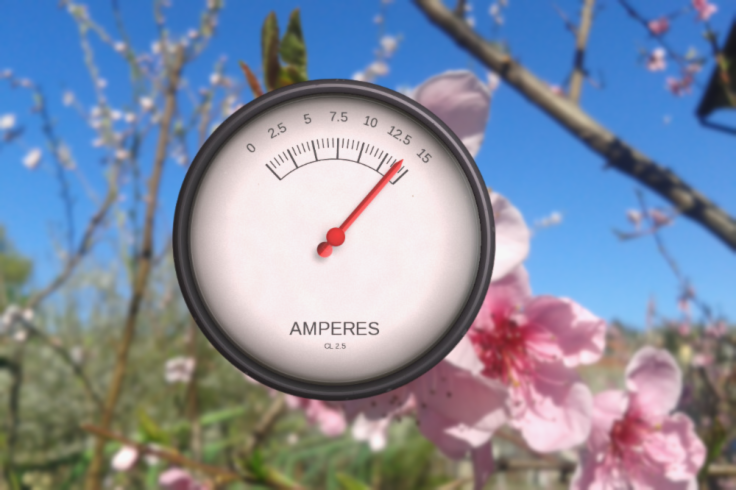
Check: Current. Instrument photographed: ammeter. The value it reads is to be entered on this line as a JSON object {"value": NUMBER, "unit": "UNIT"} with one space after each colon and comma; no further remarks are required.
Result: {"value": 14, "unit": "A"}
